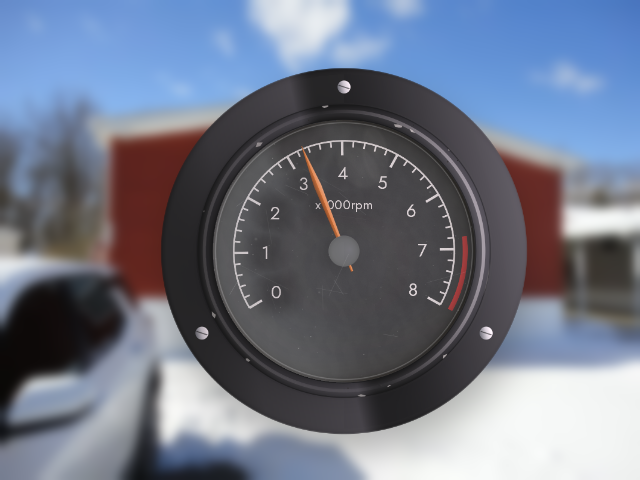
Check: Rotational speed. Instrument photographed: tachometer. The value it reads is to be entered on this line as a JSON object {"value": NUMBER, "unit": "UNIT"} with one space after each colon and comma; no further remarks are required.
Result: {"value": 3300, "unit": "rpm"}
